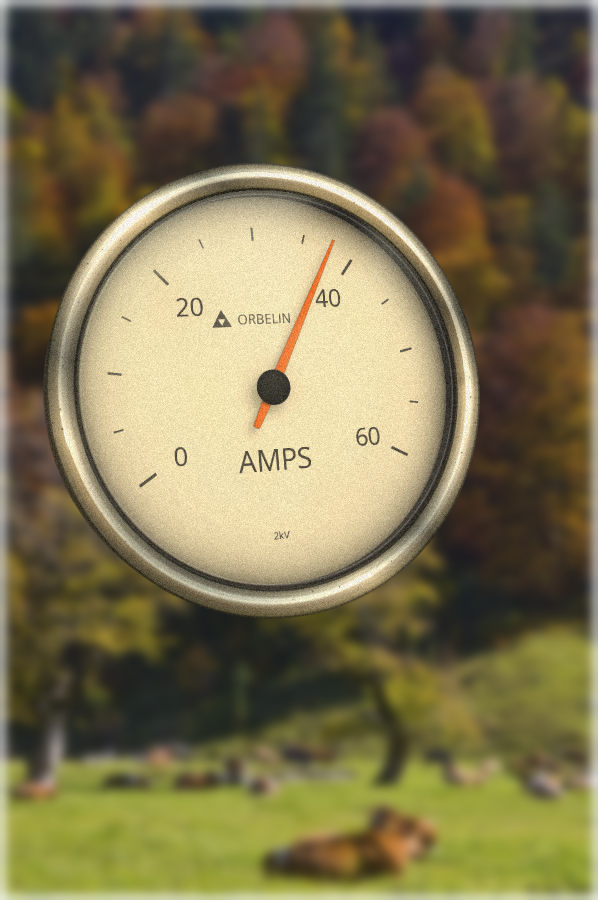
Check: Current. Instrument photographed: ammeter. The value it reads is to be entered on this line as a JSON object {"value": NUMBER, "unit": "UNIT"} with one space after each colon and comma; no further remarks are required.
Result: {"value": 37.5, "unit": "A"}
